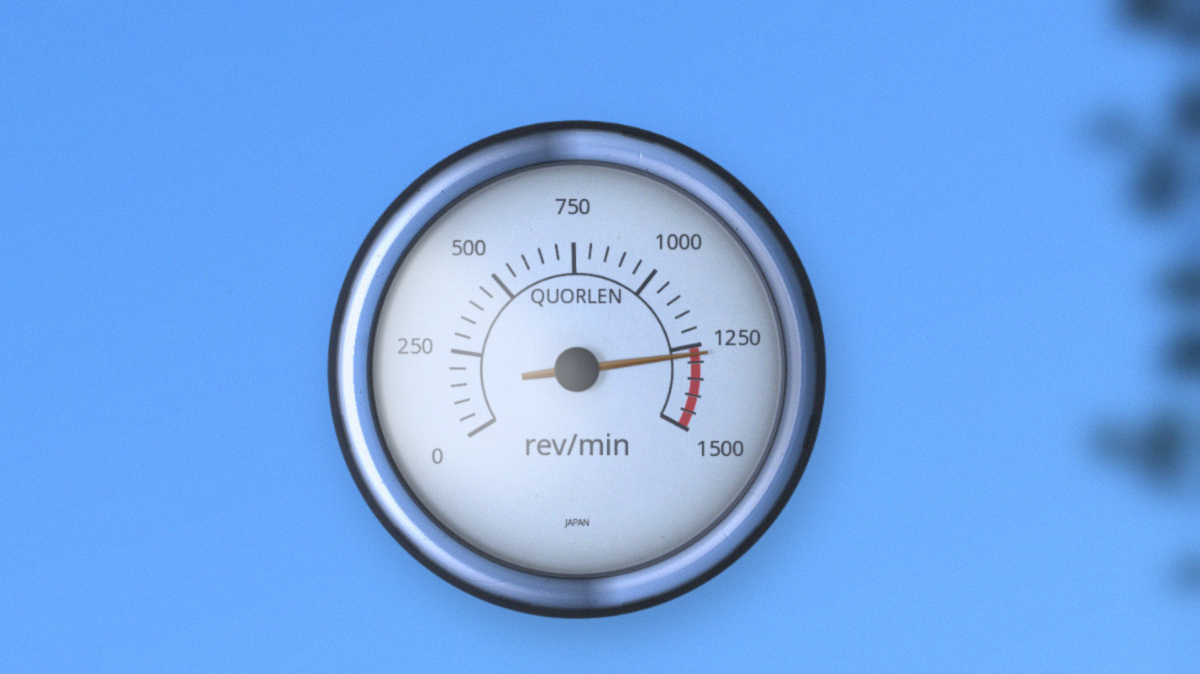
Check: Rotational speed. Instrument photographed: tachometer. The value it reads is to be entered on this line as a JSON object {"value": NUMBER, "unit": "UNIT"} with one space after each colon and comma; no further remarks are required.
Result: {"value": 1275, "unit": "rpm"}
